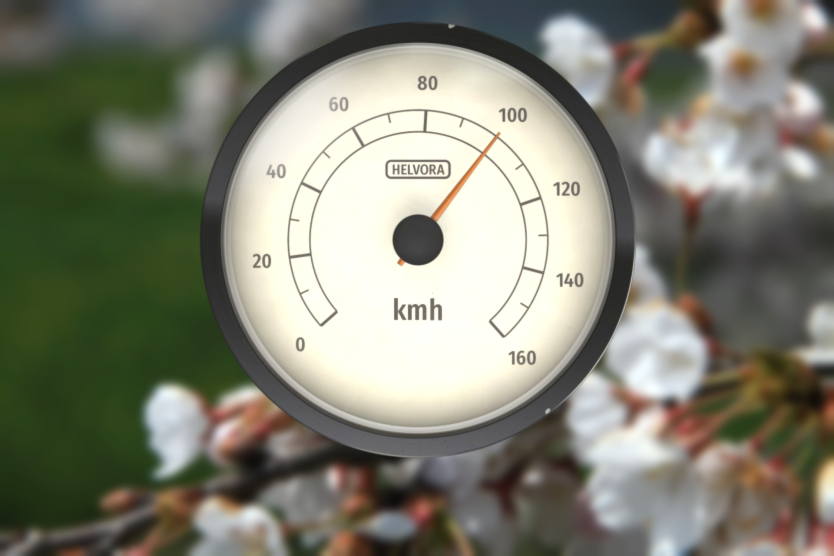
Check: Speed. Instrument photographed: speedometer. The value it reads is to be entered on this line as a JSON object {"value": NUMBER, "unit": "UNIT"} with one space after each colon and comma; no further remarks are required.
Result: {"value": 100, "unit": "km/h"}
